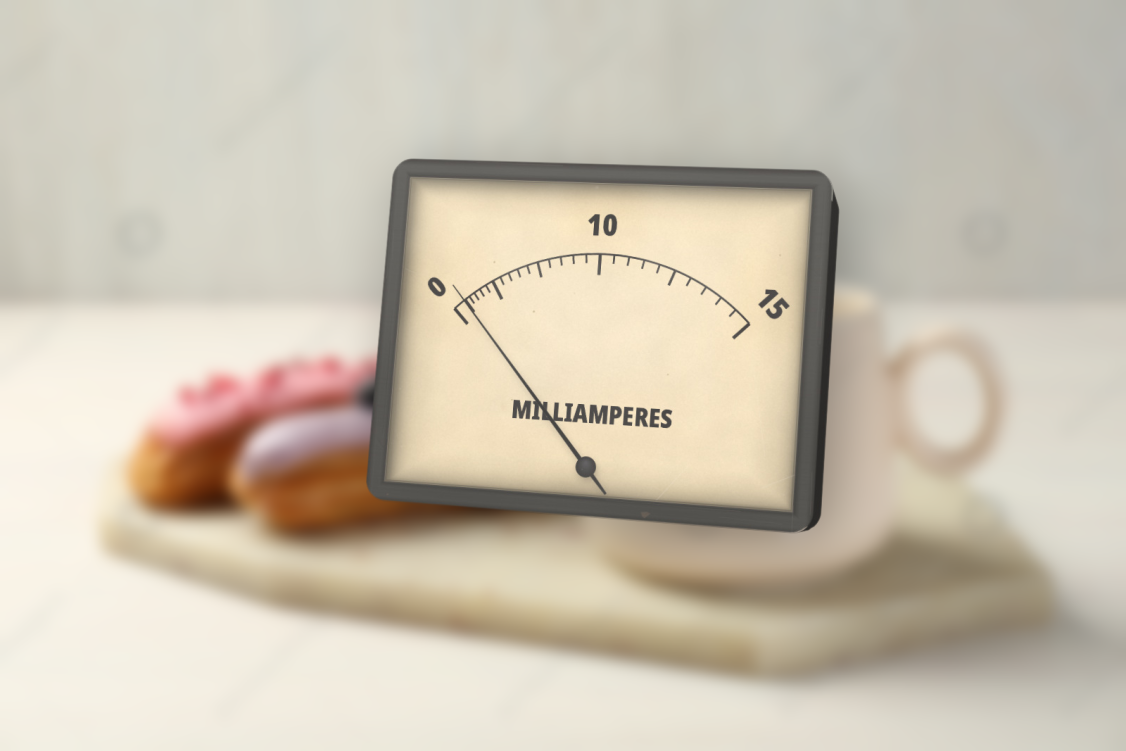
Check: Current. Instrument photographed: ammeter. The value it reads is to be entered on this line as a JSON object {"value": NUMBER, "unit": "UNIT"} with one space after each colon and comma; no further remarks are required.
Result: {"value": 2.5, "unit": "mA"}
